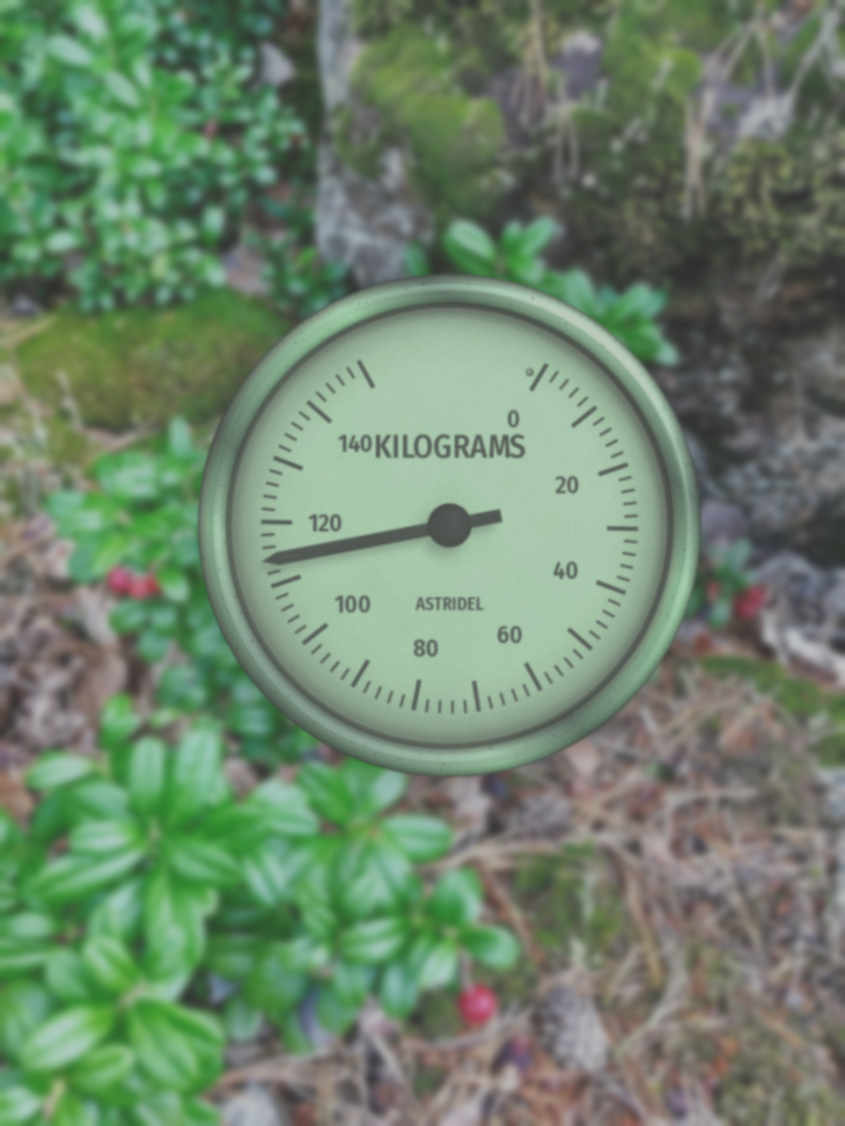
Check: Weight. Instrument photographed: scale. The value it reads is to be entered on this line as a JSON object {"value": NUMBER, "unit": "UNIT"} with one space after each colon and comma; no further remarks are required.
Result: {"value": 114, "unit": "kg"}
